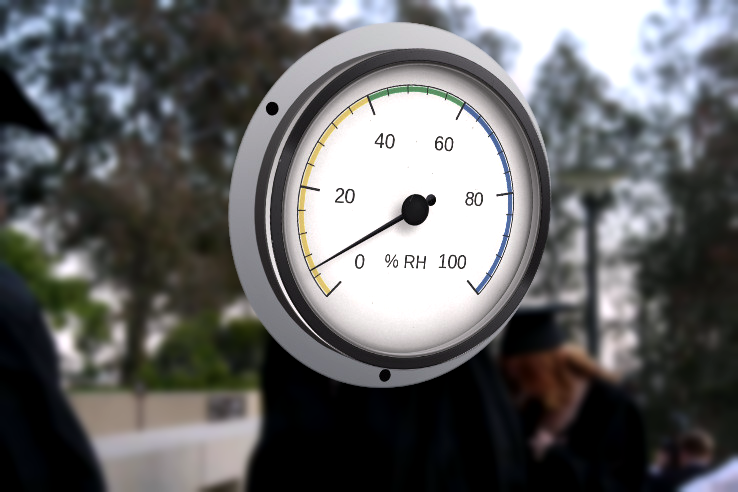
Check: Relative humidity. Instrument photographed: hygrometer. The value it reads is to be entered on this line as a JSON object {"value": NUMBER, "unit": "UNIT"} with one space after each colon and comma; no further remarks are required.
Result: {"value": 6, "unit": "%"}
